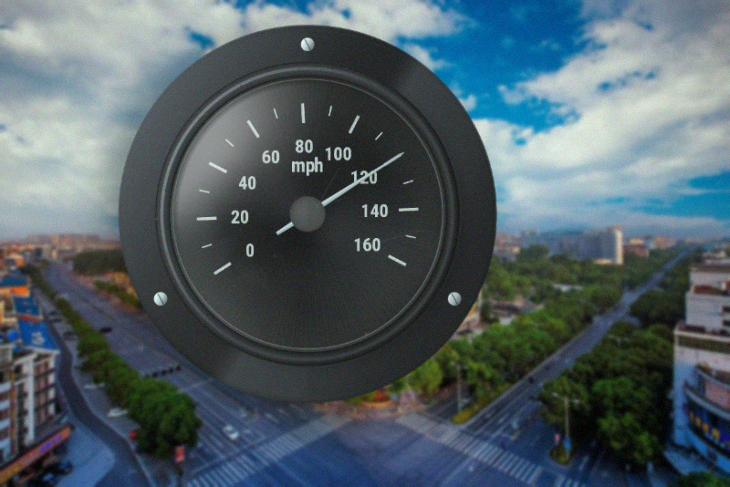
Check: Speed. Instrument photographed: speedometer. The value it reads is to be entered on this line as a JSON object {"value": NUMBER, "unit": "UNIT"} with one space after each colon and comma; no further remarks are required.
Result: {"value": 120, "unit": "mph"}
